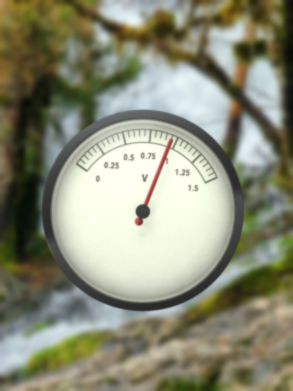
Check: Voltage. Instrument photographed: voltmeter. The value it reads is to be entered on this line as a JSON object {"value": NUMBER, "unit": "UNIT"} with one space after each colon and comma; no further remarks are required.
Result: {"value": 0.95, "unit": "V"}
